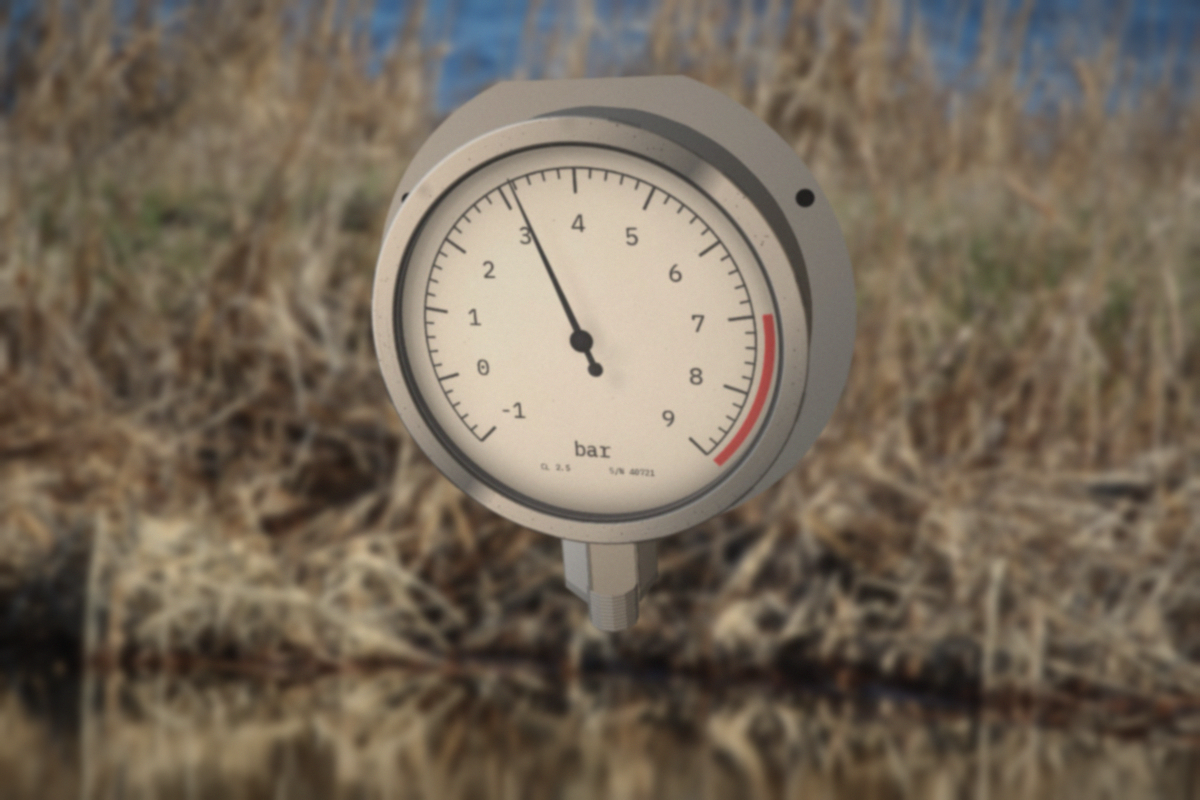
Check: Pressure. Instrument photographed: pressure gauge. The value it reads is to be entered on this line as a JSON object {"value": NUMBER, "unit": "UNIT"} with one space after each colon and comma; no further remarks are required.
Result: {"value": 3.2, "unit": "bar"}
